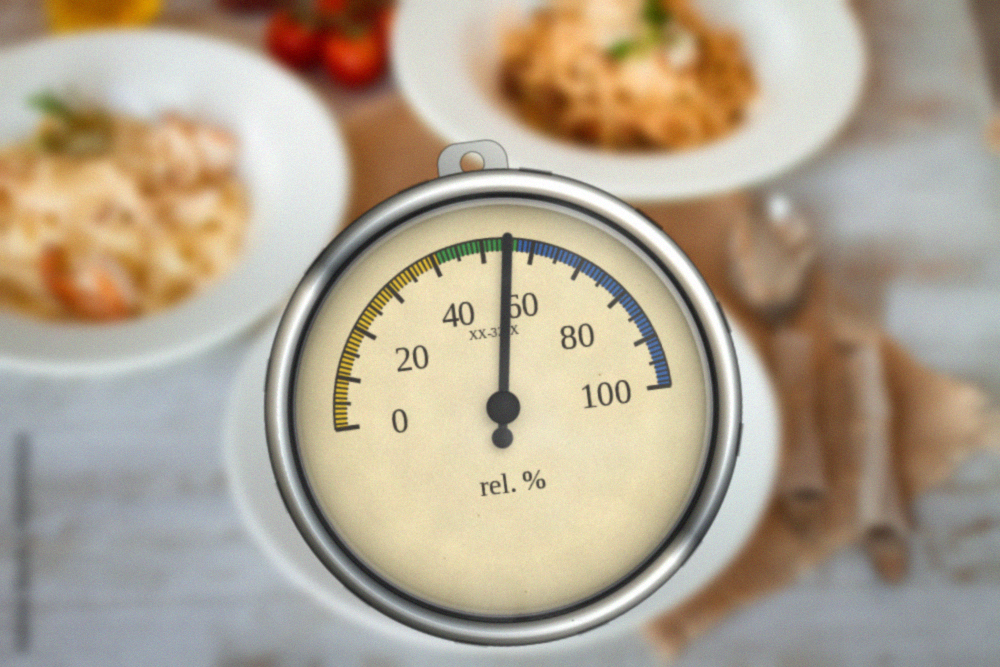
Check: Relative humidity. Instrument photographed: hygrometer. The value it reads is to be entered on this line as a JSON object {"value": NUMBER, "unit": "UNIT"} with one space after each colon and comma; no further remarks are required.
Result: {"value": 55, "unit": "%"}
